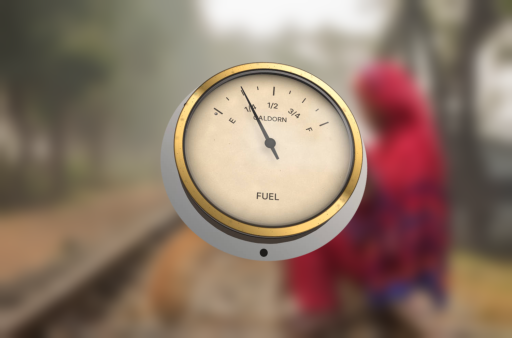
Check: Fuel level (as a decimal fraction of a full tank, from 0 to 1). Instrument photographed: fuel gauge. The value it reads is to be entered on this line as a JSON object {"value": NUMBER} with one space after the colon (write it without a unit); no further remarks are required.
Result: {"value": 0.25}
